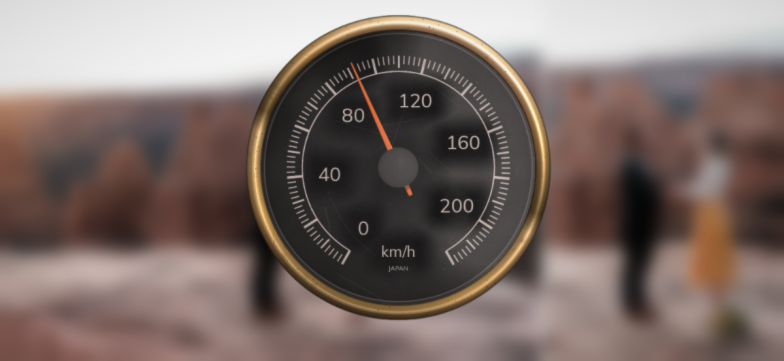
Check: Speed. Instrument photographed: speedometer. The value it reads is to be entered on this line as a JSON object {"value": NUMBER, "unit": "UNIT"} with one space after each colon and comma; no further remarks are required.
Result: {"value": 92, "unit": "km/h"}
